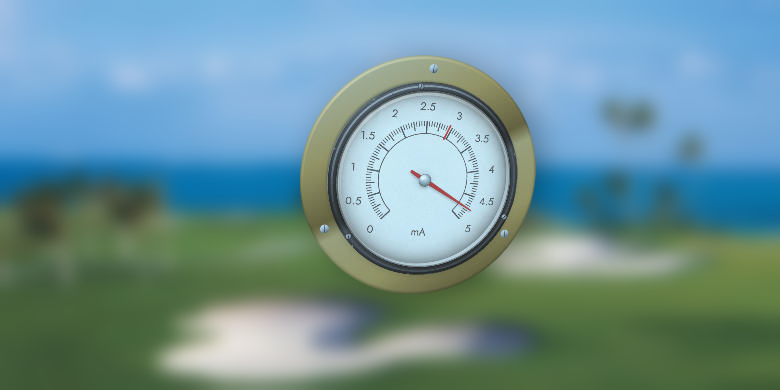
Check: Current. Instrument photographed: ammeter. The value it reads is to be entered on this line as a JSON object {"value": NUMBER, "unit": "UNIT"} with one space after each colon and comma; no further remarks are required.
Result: {"value": 4.75, "unit": "mA"}
